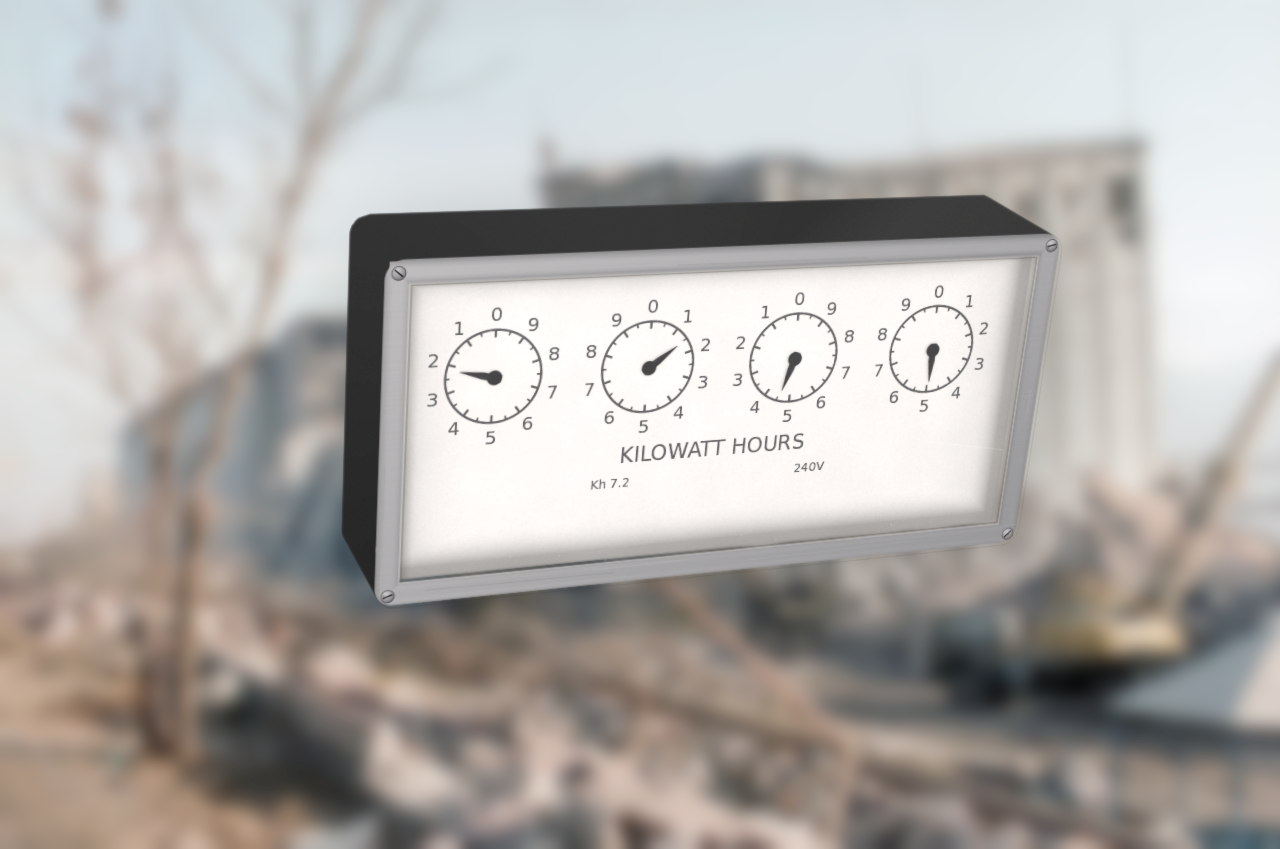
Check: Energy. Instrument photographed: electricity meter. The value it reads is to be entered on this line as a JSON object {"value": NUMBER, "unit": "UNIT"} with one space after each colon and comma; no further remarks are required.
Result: {"value": 2145, "unit": "kWh"}
